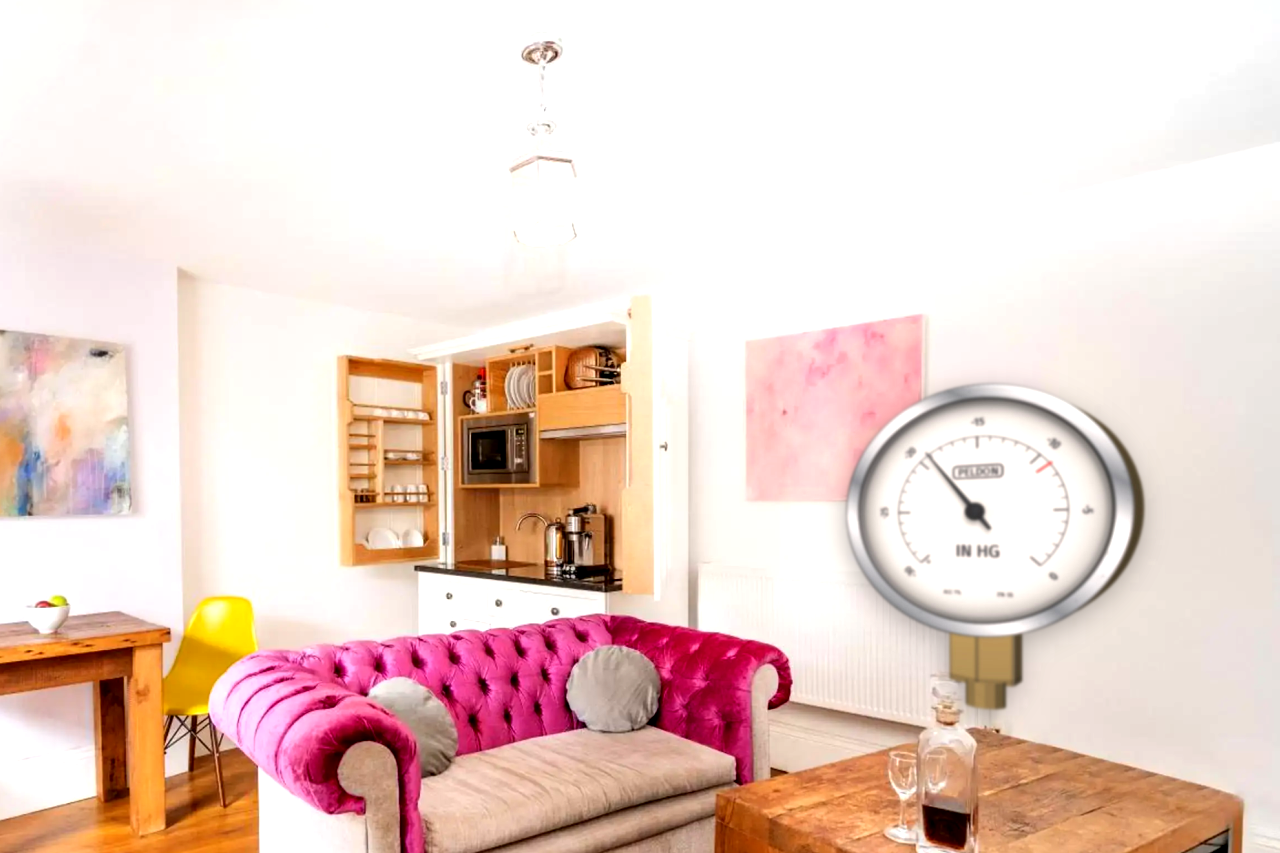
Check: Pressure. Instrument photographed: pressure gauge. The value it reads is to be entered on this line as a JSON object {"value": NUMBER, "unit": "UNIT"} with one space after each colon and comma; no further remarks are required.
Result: {"value": -19, "unit": "inHg"}
